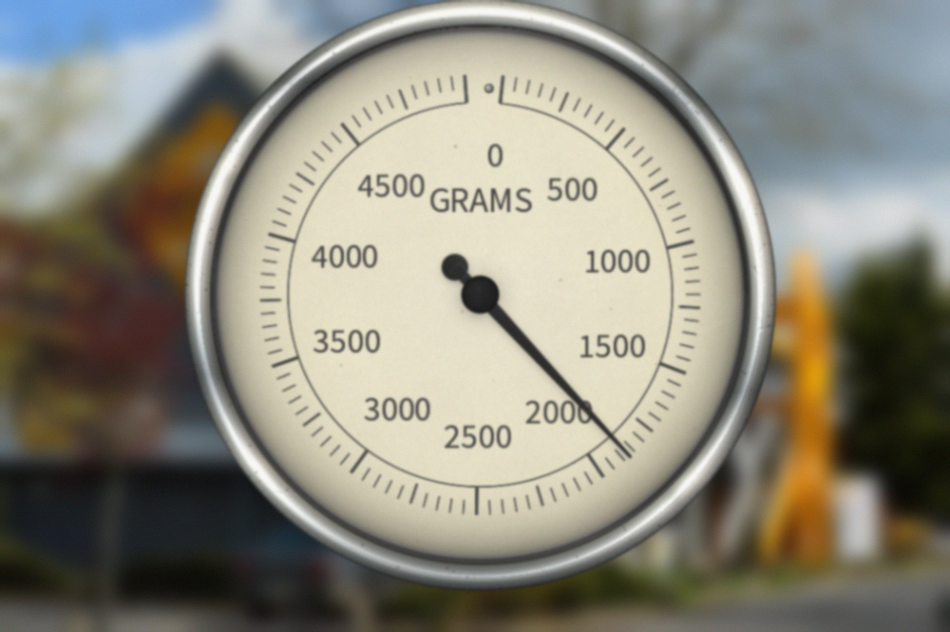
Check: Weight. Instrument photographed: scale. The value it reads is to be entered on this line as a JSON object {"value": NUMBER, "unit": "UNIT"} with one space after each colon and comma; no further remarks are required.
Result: {"value": 1875, "unit": "g"}
